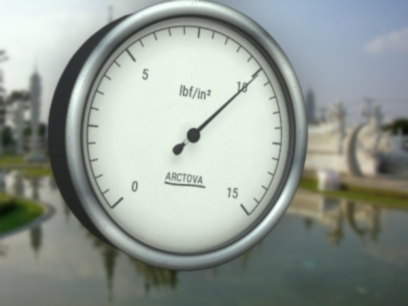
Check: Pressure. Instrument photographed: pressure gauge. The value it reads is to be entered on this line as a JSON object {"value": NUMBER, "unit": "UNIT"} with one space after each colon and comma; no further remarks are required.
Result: {"value": 10, "unit": "psi"}
